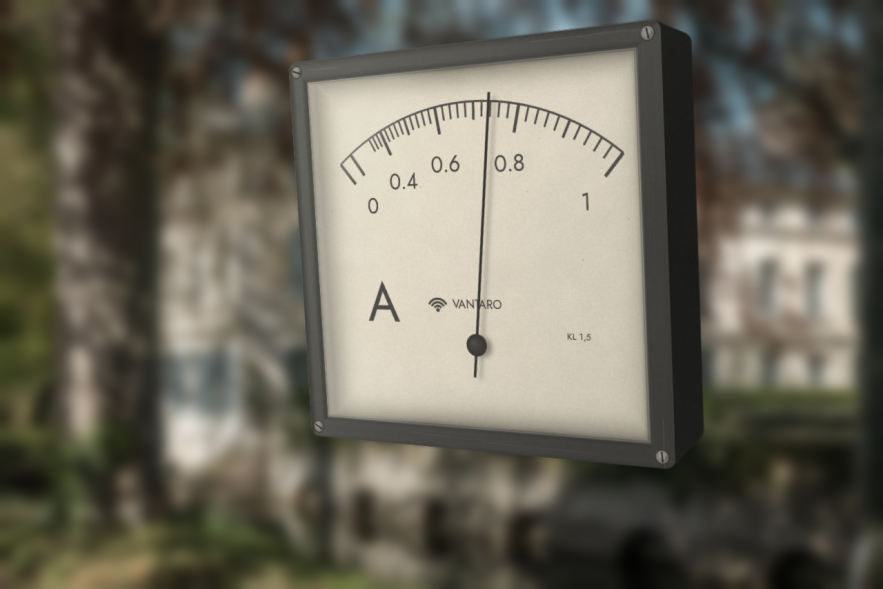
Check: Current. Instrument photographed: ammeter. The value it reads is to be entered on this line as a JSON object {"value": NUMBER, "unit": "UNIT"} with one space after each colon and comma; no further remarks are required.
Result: {"value": 0.74, "unit": "A"}
